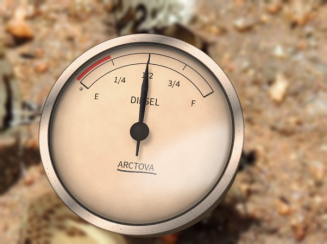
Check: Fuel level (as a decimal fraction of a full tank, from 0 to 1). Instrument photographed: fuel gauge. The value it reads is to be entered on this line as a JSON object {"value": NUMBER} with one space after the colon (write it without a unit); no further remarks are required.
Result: {"value": 0.5}
